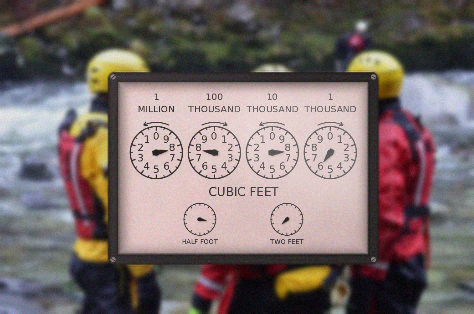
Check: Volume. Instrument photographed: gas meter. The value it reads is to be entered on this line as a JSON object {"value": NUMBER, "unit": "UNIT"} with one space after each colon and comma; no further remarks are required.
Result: {"value": 777600, "unit": "ft³"}
